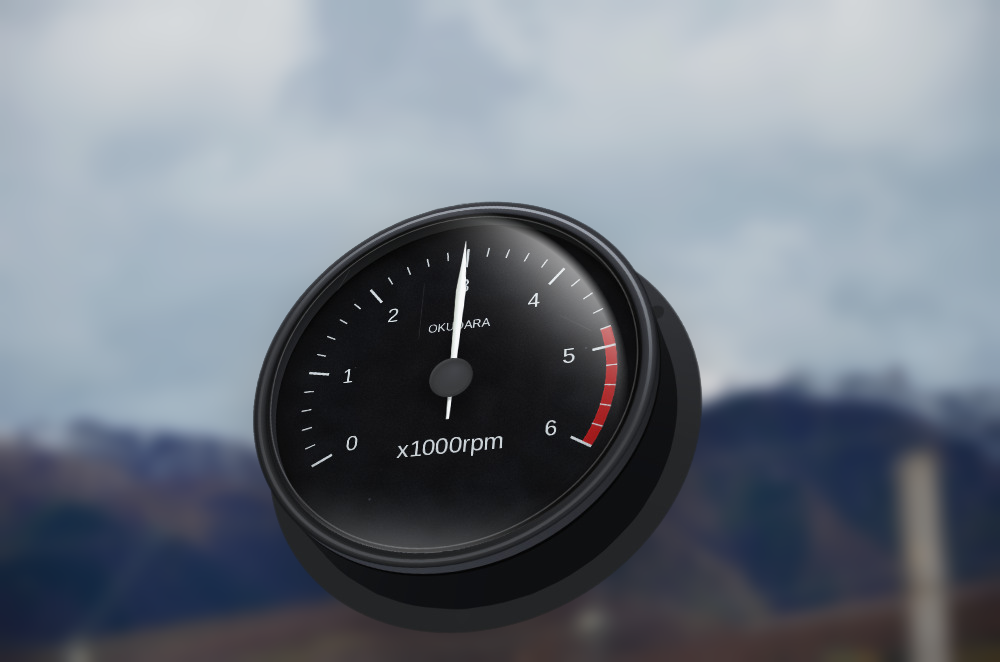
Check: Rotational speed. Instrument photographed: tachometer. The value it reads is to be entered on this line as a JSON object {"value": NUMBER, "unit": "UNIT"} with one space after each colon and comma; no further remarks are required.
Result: {"value": 3000, "unit": "rpm"}
